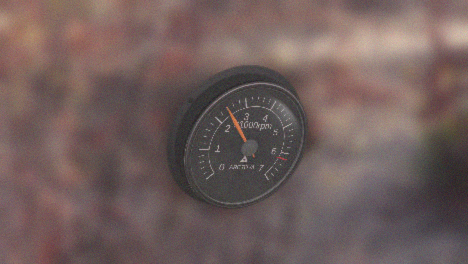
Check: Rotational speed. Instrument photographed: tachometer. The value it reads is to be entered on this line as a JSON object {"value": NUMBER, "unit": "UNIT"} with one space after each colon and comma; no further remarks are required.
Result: {"value": 2400, "unit": "rpm"}
